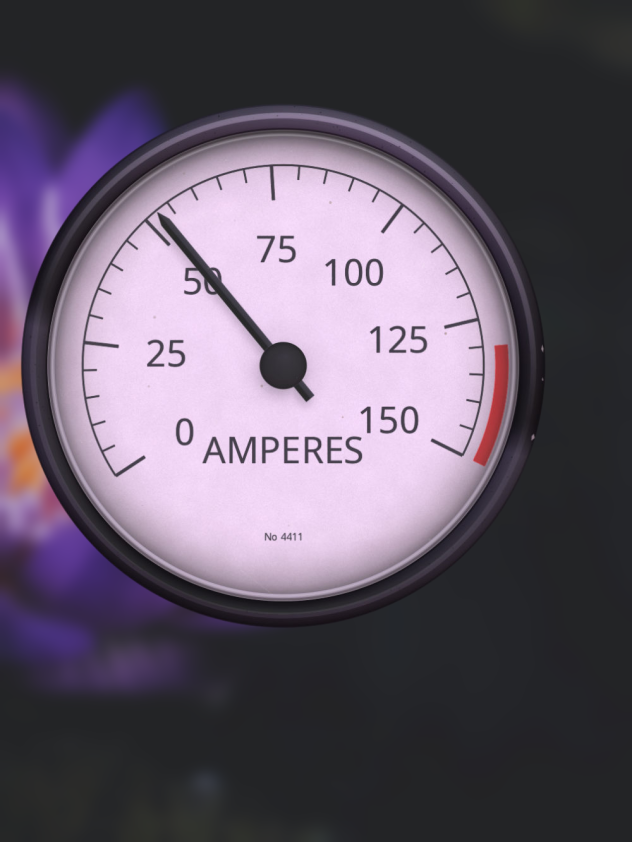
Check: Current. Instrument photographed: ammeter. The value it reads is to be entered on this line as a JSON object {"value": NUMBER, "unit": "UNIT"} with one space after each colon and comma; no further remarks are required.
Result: {"value": 52.5, "unit": "A"}
